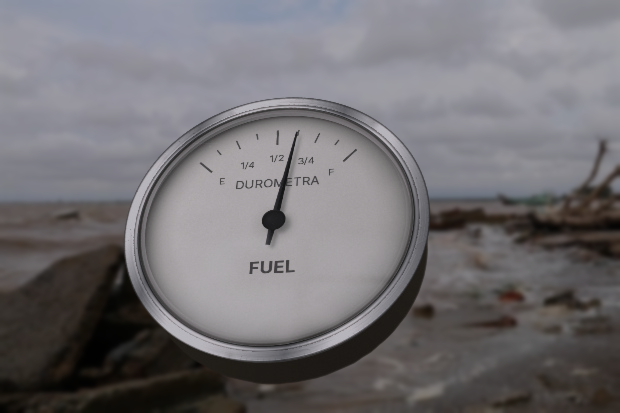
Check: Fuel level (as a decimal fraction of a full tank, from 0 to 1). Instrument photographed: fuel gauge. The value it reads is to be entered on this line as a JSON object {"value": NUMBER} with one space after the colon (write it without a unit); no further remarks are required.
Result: {"value": 0.625}
